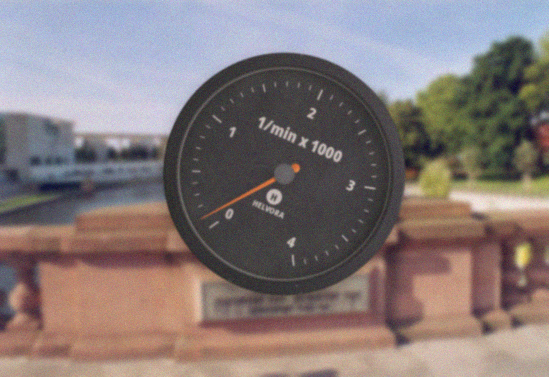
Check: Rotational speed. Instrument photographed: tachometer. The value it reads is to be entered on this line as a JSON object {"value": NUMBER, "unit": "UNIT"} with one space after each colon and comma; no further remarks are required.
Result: {"value": 100, "unit": "rpm"}
